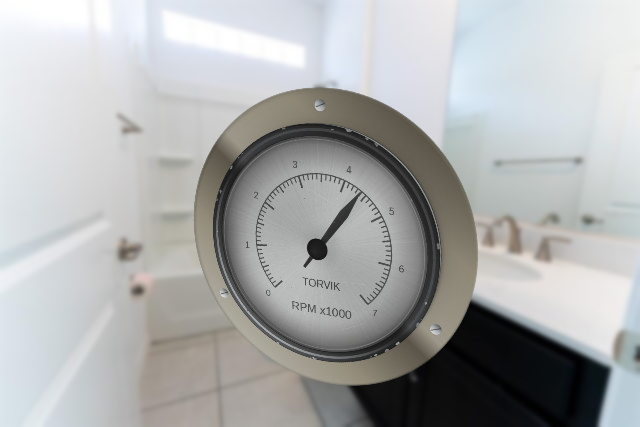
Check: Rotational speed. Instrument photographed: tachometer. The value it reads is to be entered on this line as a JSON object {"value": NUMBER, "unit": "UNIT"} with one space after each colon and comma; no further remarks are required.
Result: {"value": 4400, "unit": "rpm"}
